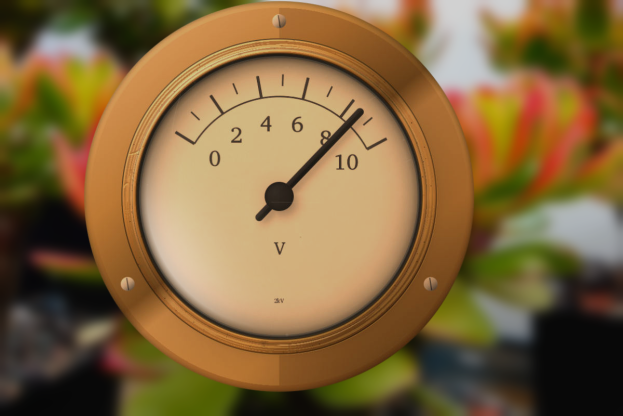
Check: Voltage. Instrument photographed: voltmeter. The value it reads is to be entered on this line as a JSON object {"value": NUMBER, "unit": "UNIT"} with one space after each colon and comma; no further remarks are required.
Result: {"value": 8.5, "unit": "V"}
